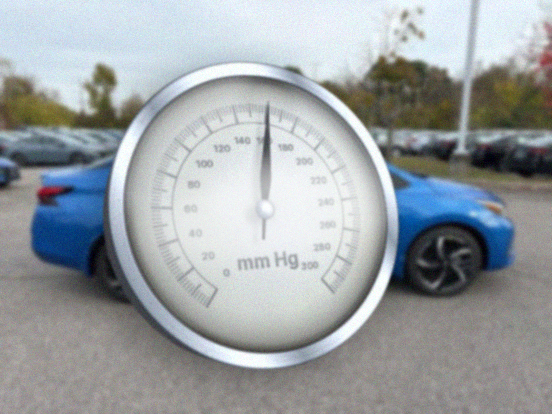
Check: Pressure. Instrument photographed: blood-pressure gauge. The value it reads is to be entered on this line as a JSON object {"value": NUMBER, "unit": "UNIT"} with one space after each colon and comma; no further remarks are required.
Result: {"value": 160, "unit": "mmHg"}
